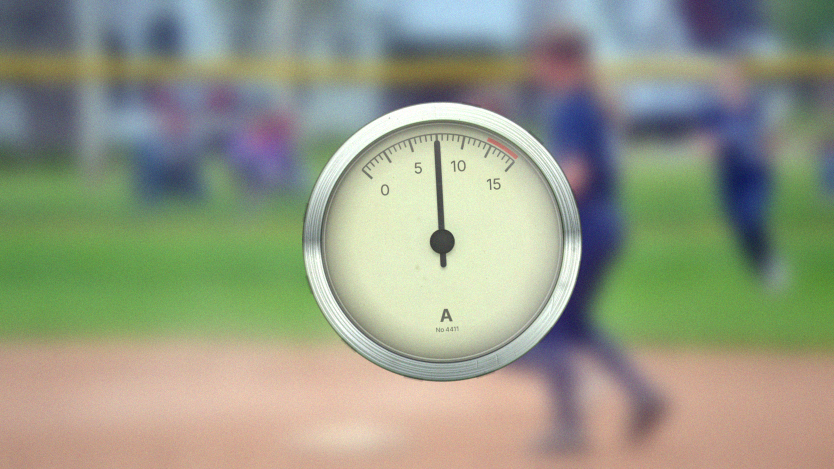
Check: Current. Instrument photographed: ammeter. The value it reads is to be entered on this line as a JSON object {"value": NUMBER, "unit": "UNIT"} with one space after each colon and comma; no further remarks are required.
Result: {"value": 7.5, "unit": "A"}
